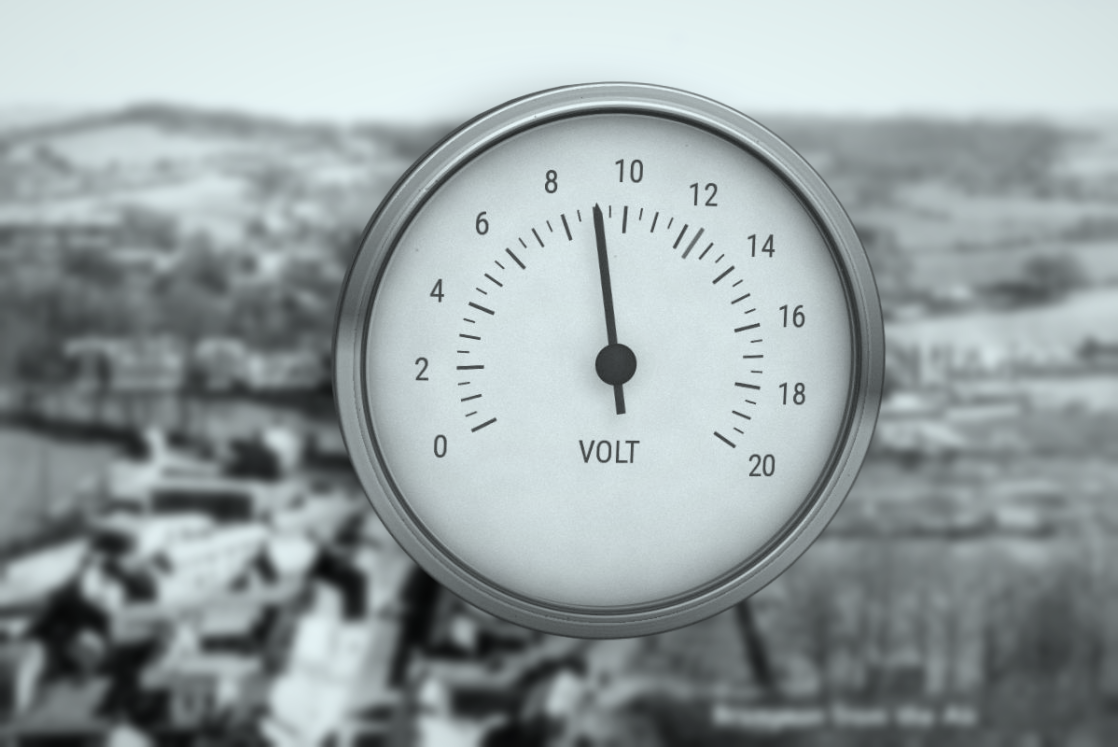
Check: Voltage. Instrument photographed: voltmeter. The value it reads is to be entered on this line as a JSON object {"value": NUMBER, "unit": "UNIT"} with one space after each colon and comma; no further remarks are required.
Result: {"value": 9, "unit": "V"}
